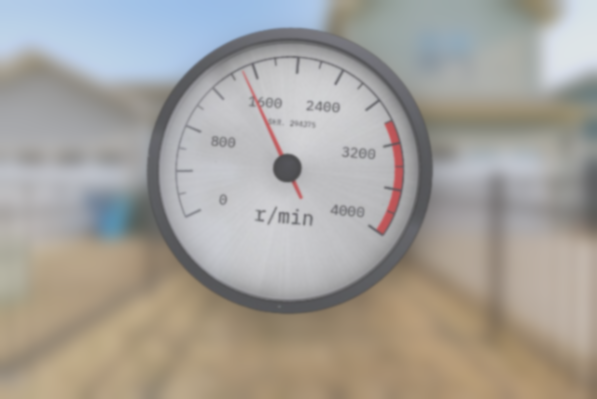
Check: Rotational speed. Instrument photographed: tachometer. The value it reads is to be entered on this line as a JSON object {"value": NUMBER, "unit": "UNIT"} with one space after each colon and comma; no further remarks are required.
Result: {"value": 1500, "unit": "rpm"}
